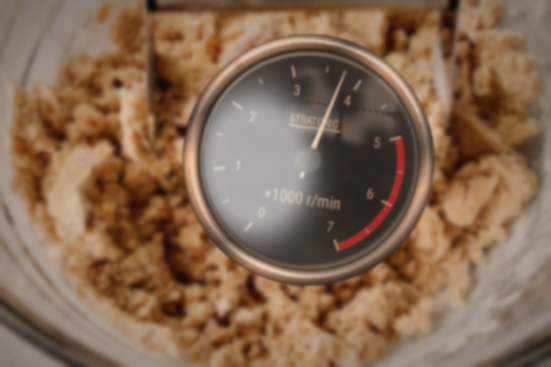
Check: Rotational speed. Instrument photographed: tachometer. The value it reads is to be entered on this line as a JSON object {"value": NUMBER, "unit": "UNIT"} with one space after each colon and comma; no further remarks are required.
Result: {"value": 3750, "unit": "rpm"}
